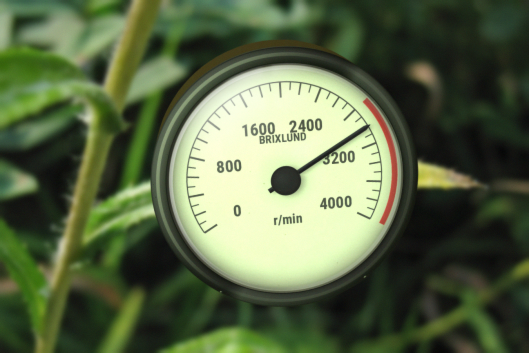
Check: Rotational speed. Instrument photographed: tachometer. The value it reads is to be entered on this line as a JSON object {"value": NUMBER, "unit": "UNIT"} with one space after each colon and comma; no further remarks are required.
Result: {"value": 3000, "unit": "rpm"}
